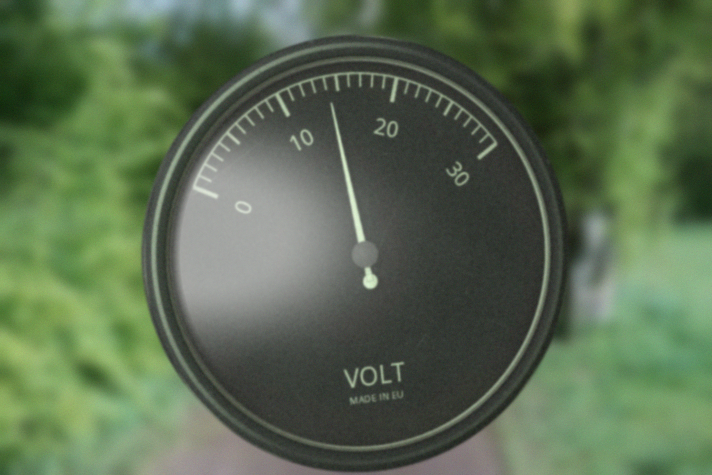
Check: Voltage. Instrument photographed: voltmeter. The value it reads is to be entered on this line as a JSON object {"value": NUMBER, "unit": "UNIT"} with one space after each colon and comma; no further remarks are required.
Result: {"value": 14, "unit": "V"}
